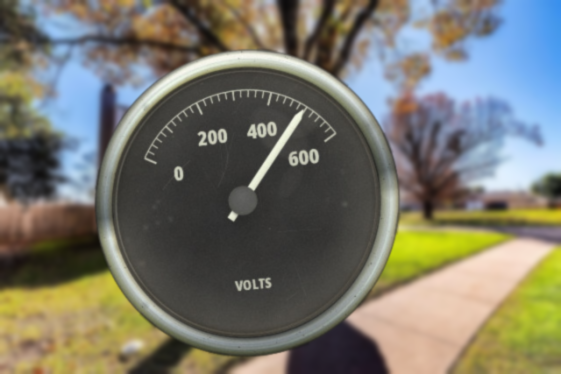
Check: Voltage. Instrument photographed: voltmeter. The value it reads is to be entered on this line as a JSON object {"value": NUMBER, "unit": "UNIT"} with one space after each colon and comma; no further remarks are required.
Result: {"value": 500, "unit": "V"}
